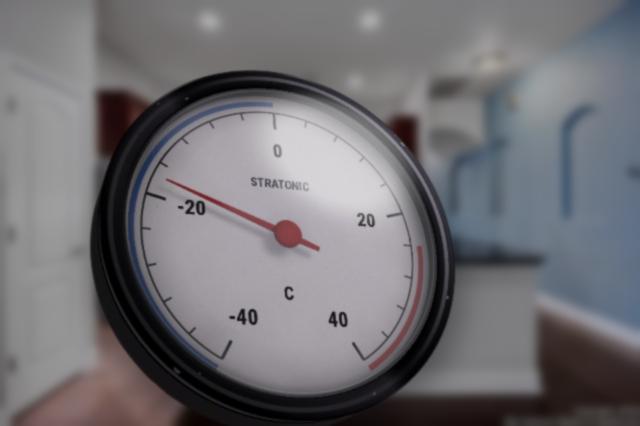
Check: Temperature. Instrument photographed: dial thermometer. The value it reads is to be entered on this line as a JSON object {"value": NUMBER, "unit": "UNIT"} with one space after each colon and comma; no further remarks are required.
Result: {"value": -18, "unit": "°C"}
